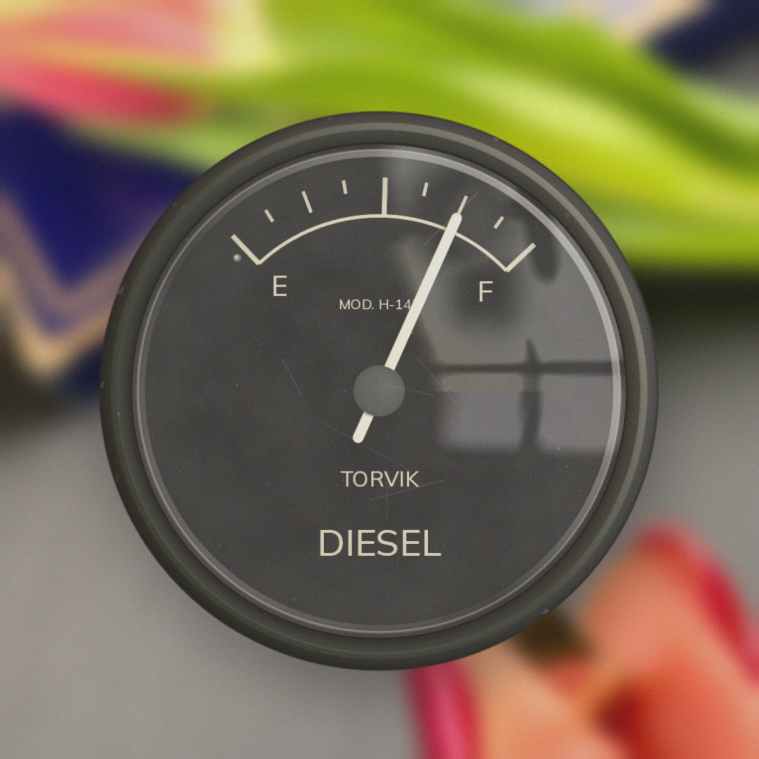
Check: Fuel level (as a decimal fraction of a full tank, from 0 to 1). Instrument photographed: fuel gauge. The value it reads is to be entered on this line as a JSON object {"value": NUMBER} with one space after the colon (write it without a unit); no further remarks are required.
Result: {"value": 0.75}
